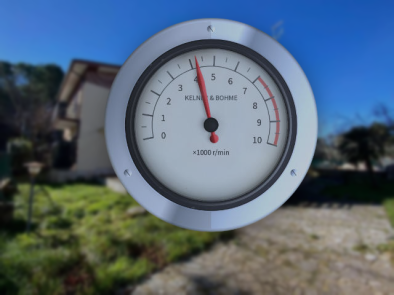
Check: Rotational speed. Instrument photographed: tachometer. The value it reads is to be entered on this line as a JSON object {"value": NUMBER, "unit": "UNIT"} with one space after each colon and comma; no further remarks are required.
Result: {"value": 4250, "unit": "rpm"}
